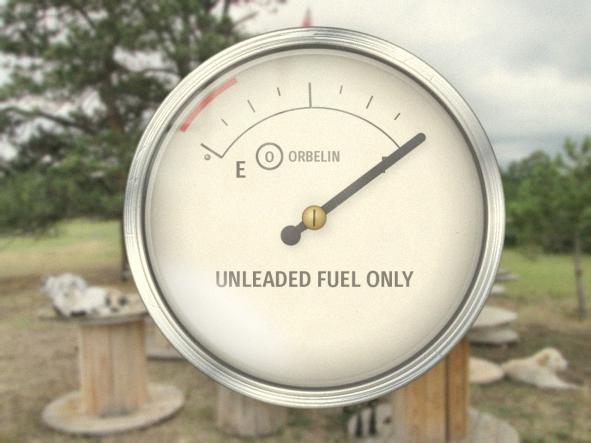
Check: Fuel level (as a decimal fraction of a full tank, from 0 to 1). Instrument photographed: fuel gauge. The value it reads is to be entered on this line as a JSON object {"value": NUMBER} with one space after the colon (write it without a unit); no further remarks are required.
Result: {"value": 1}
